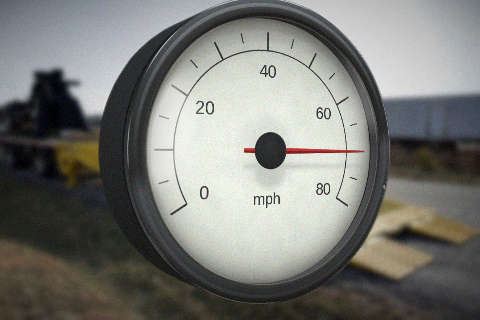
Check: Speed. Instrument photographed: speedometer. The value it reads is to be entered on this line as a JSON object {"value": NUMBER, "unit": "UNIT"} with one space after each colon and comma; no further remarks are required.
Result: {"value": 70, "unit": "mph"}
